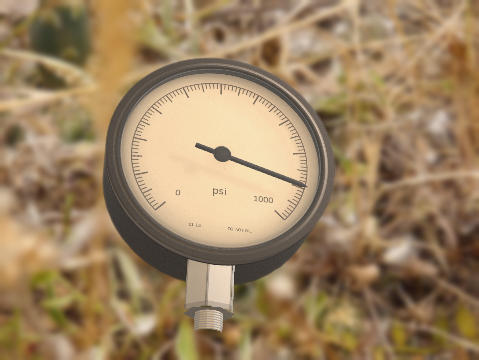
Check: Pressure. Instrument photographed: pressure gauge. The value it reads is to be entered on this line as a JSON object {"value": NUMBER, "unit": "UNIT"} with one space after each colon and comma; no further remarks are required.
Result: {"value": 900, "unit": "psi"}
